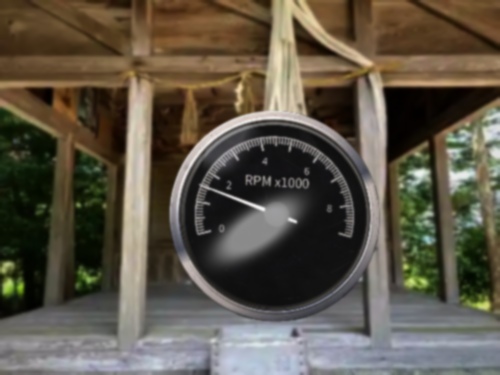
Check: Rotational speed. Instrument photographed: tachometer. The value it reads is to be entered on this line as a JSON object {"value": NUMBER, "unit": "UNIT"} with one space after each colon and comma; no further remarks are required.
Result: {"value": 1500, "unit": "rpm"}
